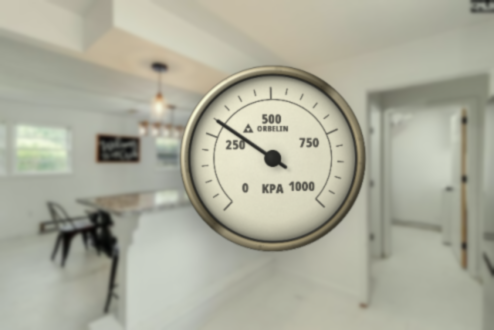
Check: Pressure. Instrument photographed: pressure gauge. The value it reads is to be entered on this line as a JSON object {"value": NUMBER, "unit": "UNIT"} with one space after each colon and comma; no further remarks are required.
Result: {"value": 300, "unit": "kPa"}
